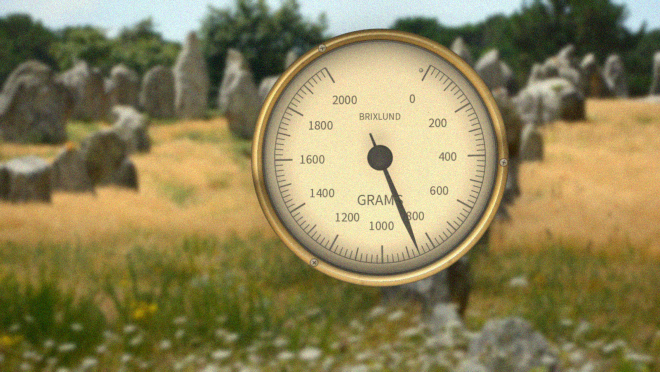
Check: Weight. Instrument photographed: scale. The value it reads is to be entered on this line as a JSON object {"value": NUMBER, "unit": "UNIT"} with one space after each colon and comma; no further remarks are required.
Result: {"value": 860, "unit": "g"}
